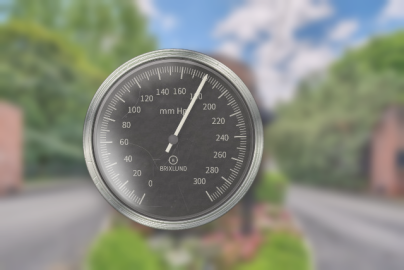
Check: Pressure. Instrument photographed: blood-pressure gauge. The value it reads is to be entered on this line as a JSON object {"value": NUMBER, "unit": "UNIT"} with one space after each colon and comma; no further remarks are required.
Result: {"value": 180, "unit": "mmHg"}
